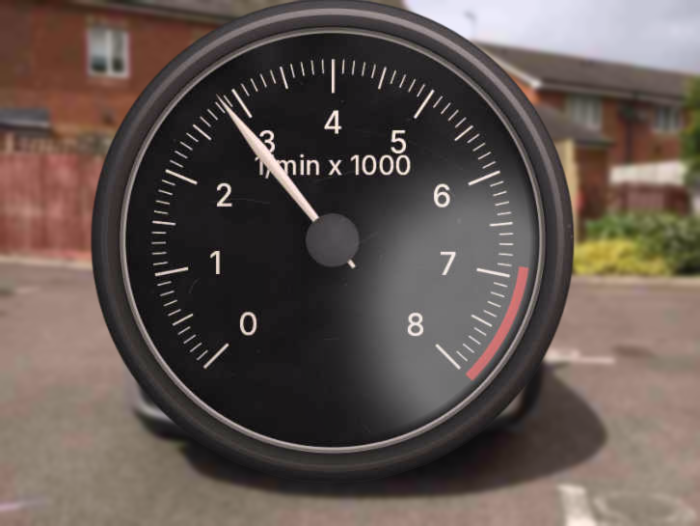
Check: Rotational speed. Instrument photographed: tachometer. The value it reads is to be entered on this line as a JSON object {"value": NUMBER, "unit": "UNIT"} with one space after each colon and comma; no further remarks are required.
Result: {"value": 2850, "unit": "rpm"}
